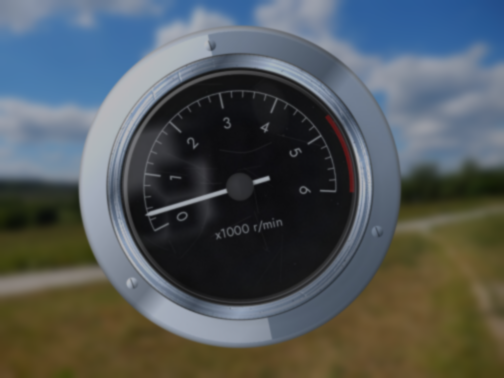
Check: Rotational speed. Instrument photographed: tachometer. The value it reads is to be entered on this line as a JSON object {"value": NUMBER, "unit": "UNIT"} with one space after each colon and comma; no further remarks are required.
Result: {"value": 300, "unit": "rpm"}
